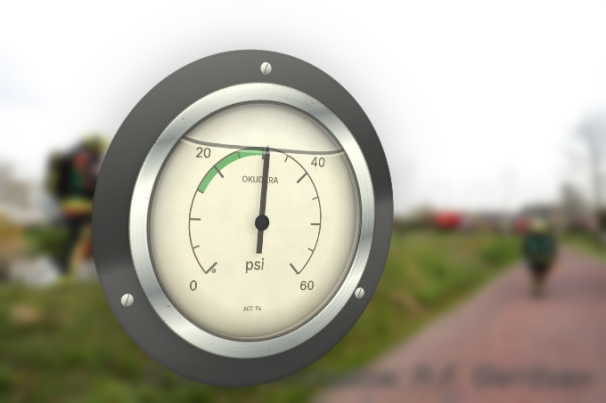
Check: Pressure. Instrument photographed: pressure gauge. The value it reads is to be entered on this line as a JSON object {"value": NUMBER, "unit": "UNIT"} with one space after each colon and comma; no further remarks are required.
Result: {"value": 30, "unit": "psi"}
